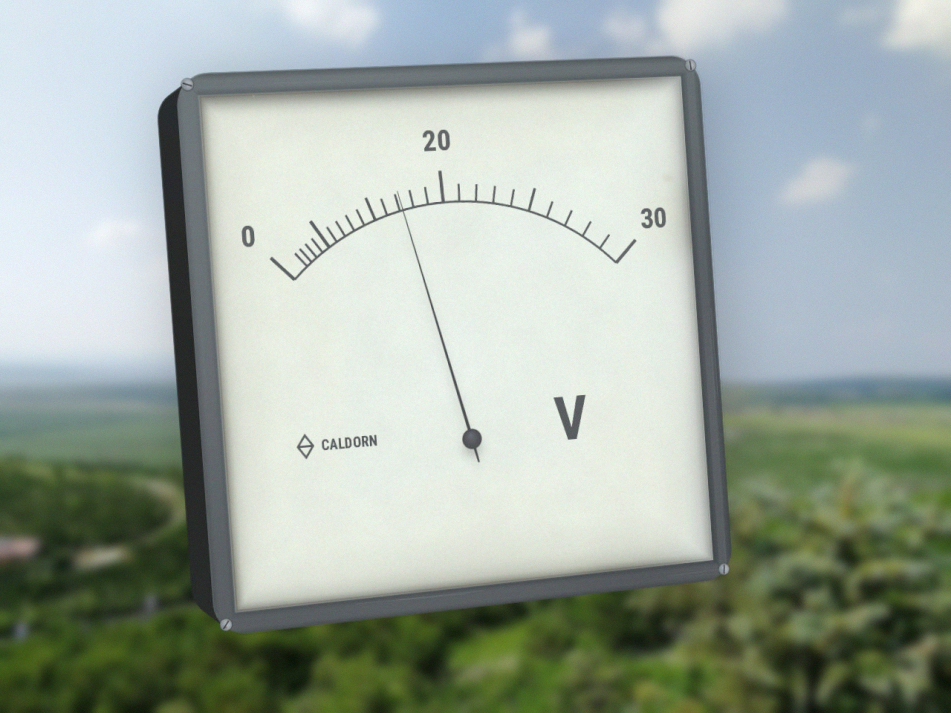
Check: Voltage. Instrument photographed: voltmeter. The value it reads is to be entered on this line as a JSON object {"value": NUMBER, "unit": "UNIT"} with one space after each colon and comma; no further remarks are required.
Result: {"value": 17, "unit": "V"}
